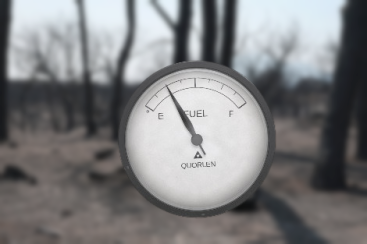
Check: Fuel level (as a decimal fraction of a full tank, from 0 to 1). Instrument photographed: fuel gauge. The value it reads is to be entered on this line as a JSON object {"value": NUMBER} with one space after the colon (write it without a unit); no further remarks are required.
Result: {"value": 0.25}
